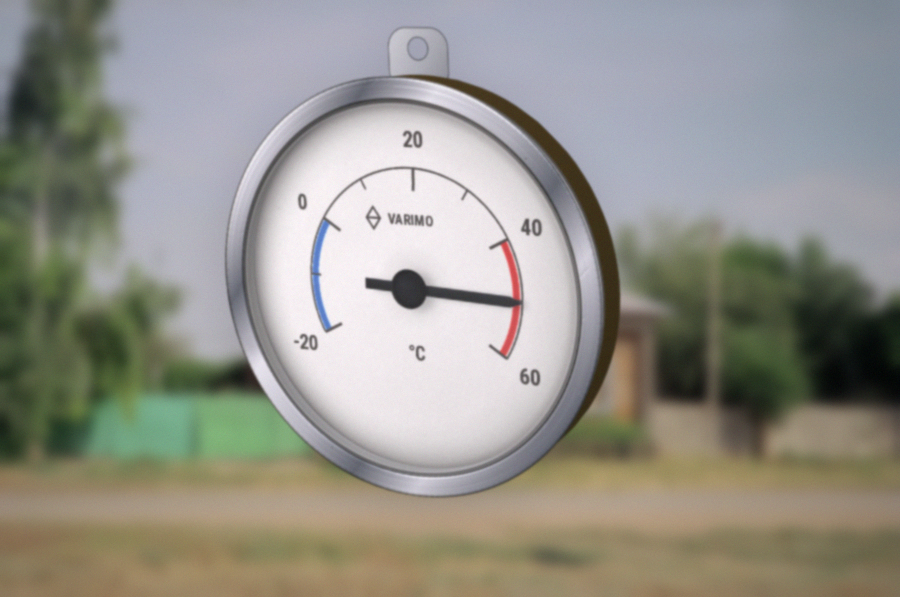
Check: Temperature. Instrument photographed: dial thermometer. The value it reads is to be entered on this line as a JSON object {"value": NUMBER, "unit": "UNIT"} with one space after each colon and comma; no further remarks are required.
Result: {"value": 50, "unit": "°C"}
